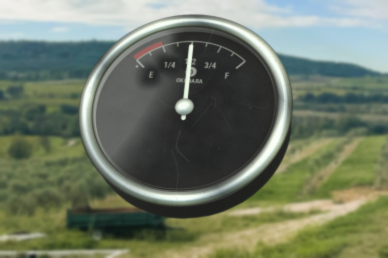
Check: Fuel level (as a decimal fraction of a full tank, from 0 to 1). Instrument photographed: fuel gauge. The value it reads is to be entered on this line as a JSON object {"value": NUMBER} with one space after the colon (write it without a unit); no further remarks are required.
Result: {"value": 0.5}
